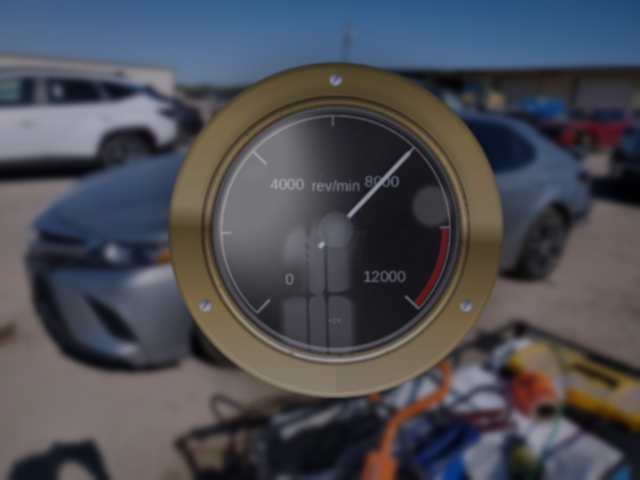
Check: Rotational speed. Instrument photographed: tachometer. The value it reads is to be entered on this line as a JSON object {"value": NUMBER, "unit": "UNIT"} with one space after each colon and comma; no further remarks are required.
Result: {"value": 8000, "unit": "rpm"}
